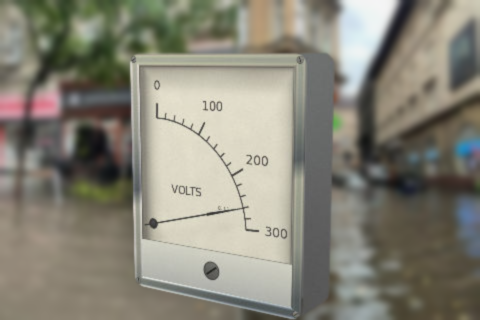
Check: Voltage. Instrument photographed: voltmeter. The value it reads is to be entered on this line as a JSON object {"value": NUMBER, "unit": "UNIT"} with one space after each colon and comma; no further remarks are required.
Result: {"value": 260, "unit": "V"}
